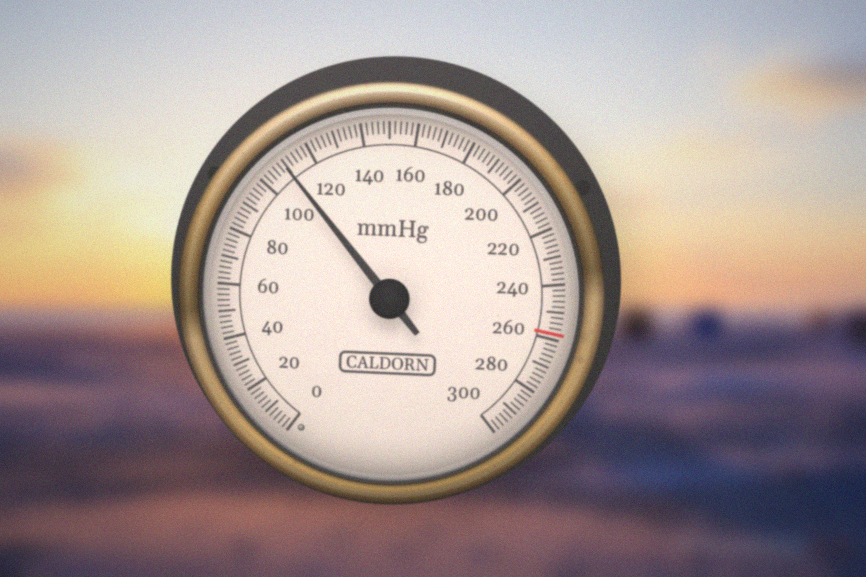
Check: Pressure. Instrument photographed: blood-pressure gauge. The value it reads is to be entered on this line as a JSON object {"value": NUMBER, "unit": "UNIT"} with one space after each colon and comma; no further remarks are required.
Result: {"value": 110, "unit": "mmHg"}
